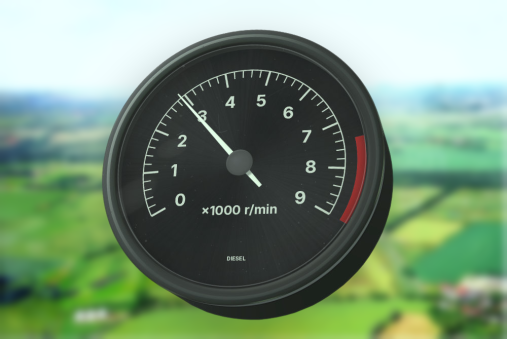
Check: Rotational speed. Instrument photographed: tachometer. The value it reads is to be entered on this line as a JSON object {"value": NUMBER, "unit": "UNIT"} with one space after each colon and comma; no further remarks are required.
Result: {"value": 2900, "unit": "rpm"}
